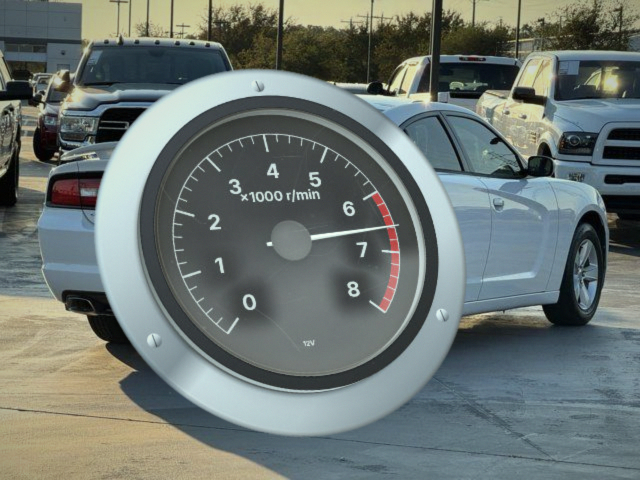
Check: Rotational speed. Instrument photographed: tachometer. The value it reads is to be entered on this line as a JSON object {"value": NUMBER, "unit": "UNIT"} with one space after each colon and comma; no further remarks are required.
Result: {"value": 6600, "unit": "rpm"}
